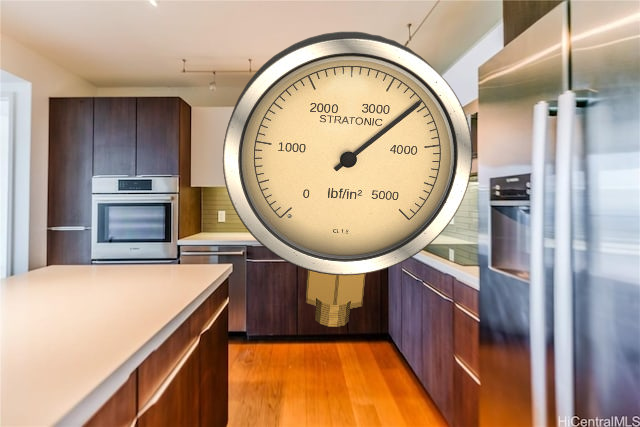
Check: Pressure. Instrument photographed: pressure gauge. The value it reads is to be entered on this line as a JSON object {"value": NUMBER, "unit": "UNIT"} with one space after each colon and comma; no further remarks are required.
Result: {"value": 3400, "unit": "psi"}
